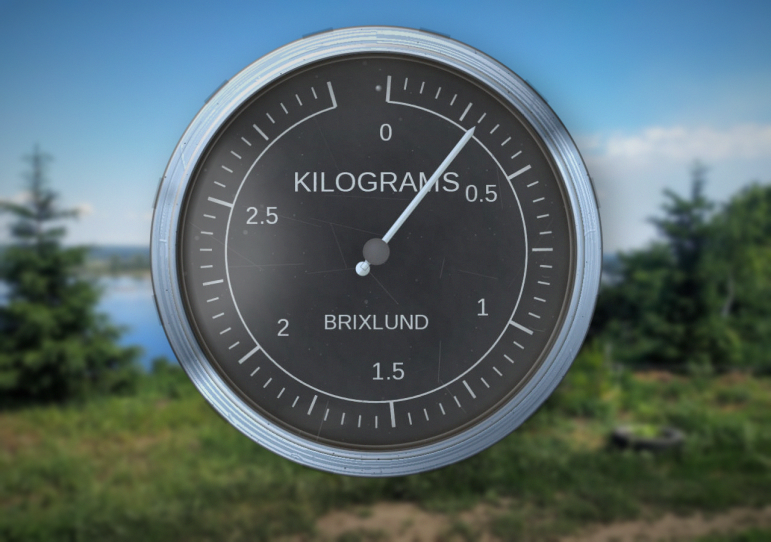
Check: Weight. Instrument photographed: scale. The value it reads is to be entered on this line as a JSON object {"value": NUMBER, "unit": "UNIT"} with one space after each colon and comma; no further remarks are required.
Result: {"value": 0.3, "unit": "kg"}
